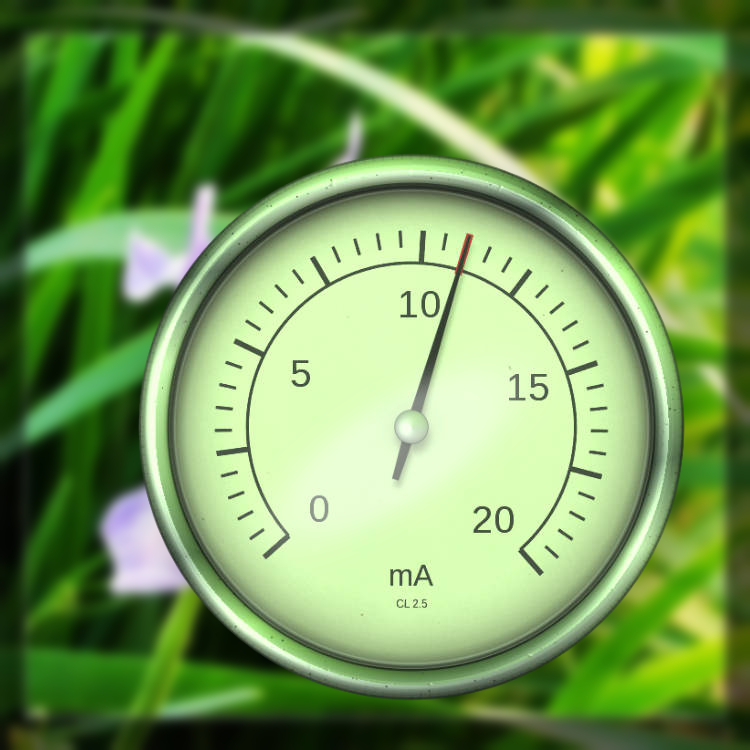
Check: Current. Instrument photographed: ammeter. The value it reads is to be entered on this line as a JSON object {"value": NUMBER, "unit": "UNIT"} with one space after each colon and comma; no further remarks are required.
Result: {"value": 11, "unit": "mA"}
